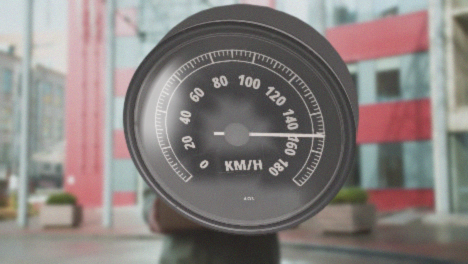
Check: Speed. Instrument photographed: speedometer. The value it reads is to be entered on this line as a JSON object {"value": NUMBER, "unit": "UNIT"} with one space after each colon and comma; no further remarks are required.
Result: {"value": 150, "unit": "km/h"}
